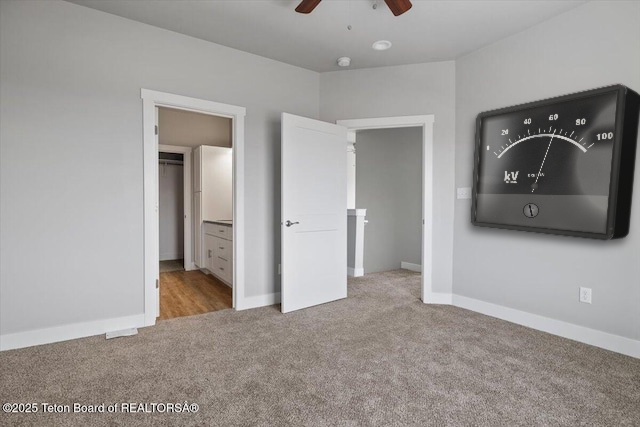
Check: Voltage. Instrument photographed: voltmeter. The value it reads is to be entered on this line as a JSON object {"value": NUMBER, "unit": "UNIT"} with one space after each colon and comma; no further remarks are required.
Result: {"value": 65, "unit": "kV"}
